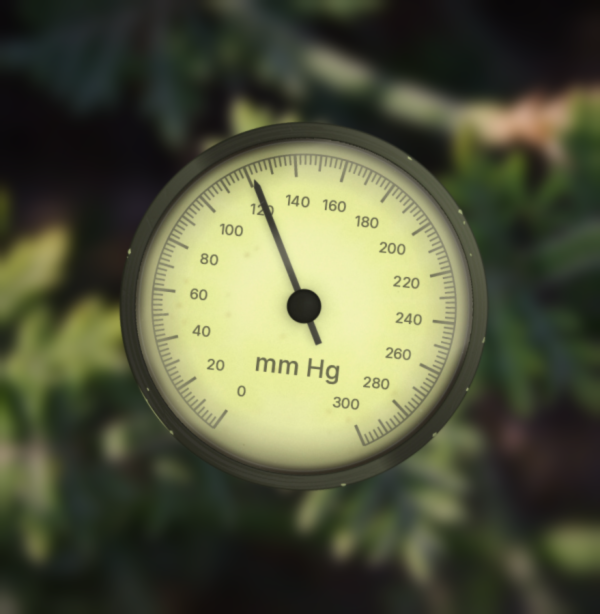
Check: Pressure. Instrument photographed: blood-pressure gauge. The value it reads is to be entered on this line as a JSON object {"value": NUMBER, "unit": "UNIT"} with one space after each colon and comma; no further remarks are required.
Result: {"value": 122, "unit": "mmHg"}
